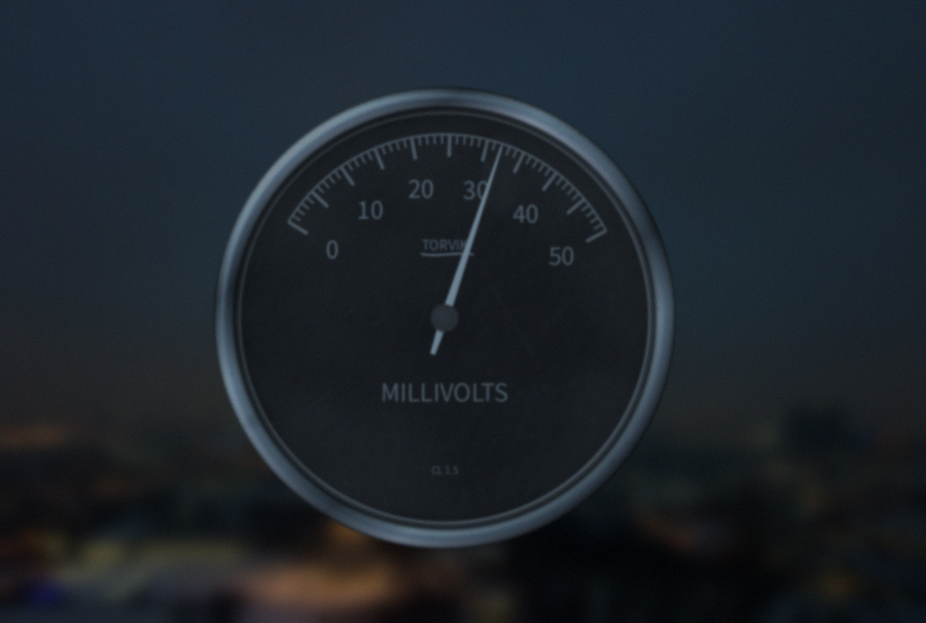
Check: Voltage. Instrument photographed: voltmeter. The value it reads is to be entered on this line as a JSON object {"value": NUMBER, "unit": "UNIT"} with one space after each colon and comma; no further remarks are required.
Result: {"value": 32, "unit": "mV"}
